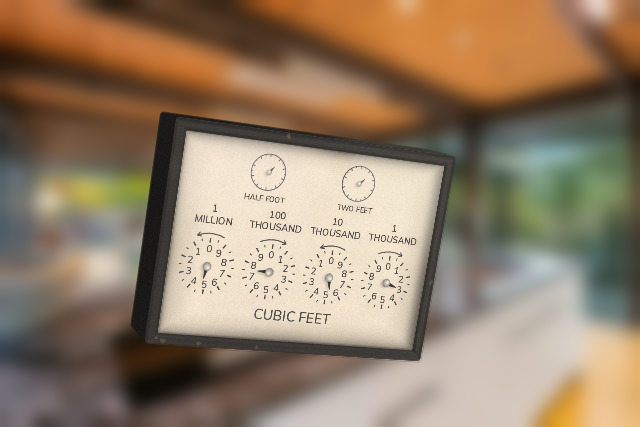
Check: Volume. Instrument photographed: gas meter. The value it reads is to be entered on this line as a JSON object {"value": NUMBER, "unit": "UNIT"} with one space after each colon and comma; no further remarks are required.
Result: {"value": 475300, "unit": "ft³"}
